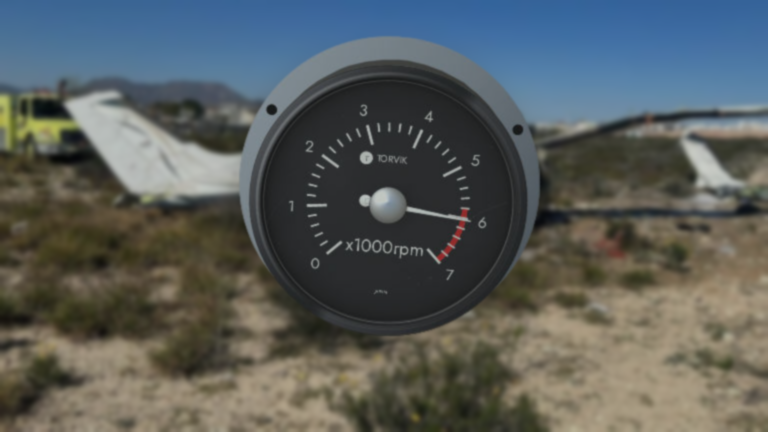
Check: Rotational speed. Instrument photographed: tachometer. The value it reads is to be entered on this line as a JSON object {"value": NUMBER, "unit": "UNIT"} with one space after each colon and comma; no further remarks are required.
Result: {"value": 6000, "unit": "rpm"}
